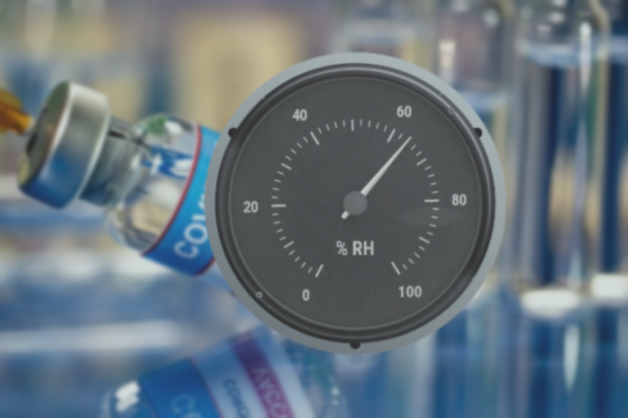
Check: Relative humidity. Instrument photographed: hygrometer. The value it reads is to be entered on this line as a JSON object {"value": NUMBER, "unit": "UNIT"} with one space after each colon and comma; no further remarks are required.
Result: {"value": 64, "unit": "%"}
